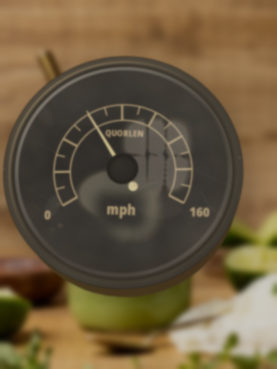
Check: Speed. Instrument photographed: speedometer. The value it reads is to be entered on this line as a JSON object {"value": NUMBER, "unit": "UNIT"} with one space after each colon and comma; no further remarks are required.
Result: {"value": 60, "unit": "mph"}
